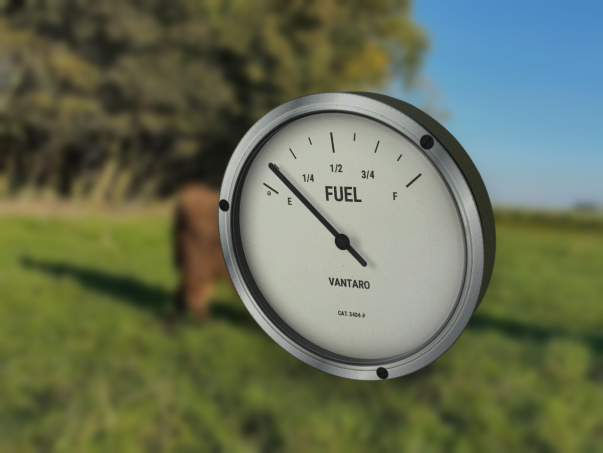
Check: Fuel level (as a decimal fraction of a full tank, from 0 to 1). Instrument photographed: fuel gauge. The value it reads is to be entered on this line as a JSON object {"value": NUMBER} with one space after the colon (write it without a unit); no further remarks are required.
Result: {"value": 0.125}
